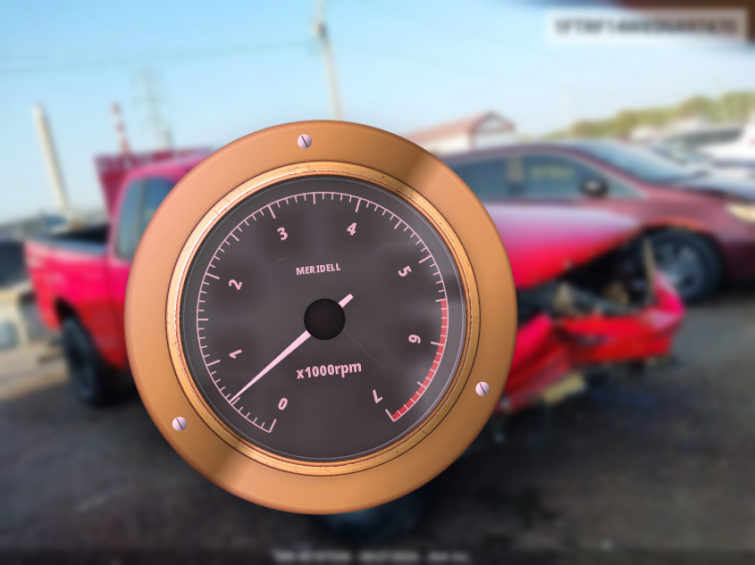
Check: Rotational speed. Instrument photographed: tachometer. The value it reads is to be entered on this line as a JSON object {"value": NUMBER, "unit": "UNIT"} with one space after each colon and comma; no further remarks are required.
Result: {"value": 550, "unit": "rpm"}
